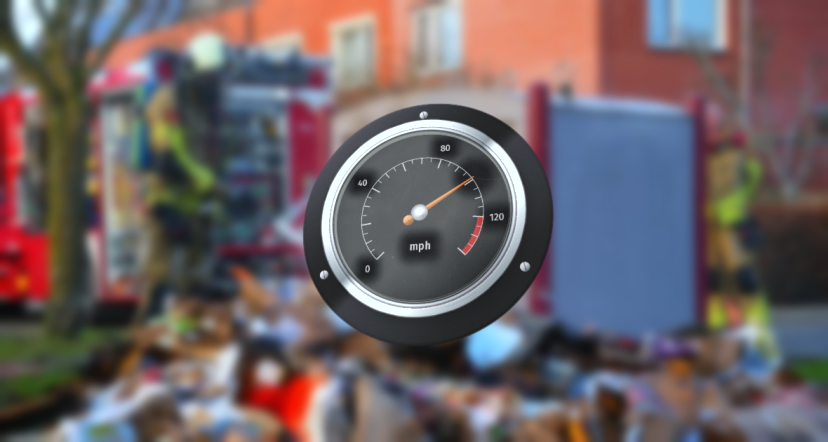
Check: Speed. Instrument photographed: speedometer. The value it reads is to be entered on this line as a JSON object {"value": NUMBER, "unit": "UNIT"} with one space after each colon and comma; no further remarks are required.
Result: {"value": 100, "unit": "mph"}
